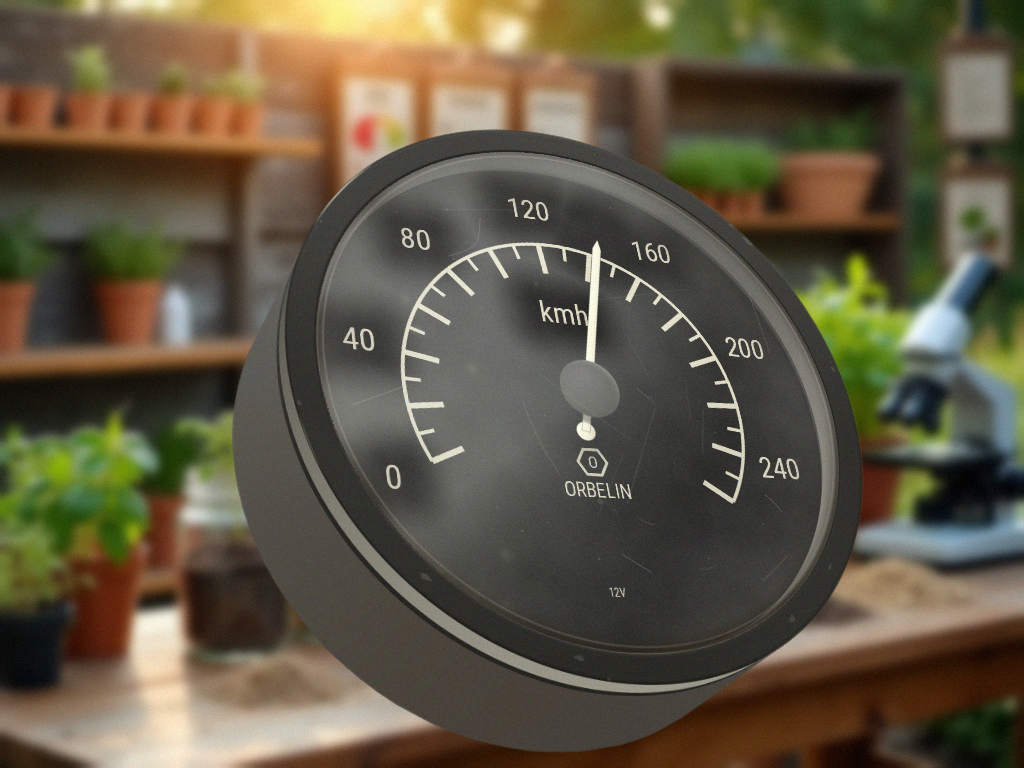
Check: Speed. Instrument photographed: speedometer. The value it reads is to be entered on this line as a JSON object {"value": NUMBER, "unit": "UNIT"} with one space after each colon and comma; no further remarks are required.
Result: {"value": 140, "unit": "km/h"}
